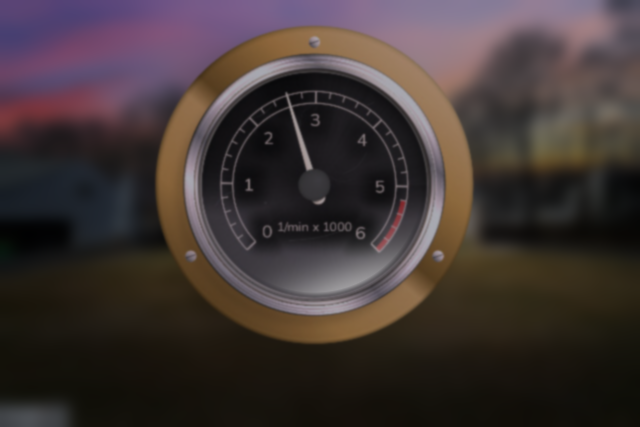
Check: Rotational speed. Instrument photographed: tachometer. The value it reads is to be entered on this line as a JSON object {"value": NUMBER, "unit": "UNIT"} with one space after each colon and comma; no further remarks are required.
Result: {"value": 2600, "unit": "rpm"}
